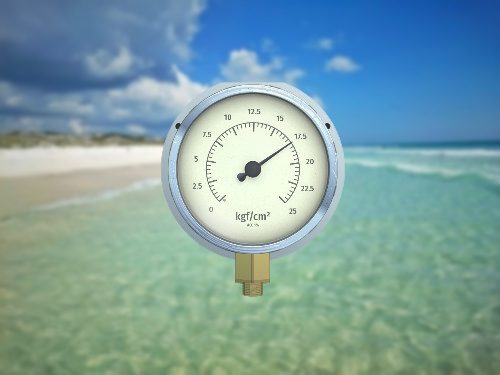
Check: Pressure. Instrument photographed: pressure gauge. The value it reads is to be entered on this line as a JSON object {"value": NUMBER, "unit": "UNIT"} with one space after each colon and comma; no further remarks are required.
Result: {"value": 17.5, "unit": "kg/cm²"}
